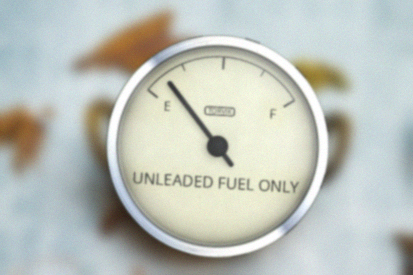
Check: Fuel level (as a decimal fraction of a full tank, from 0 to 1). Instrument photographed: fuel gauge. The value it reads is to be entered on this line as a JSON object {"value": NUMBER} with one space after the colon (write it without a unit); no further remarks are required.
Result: {"value": 0.125}
